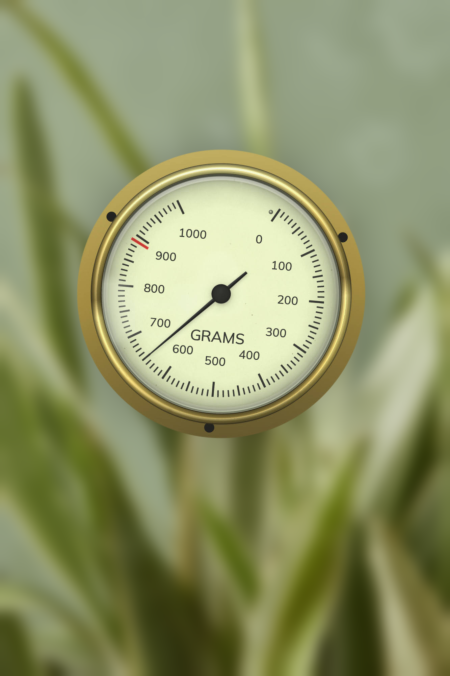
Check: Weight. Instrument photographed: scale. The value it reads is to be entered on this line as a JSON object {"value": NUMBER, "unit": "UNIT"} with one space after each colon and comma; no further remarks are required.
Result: {"value": 650, "unit": "g"}
